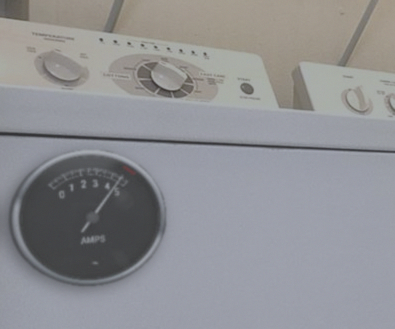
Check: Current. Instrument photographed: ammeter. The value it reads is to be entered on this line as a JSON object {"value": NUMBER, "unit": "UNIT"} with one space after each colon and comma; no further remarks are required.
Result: {"value": 4.5, "unit": "A"}
